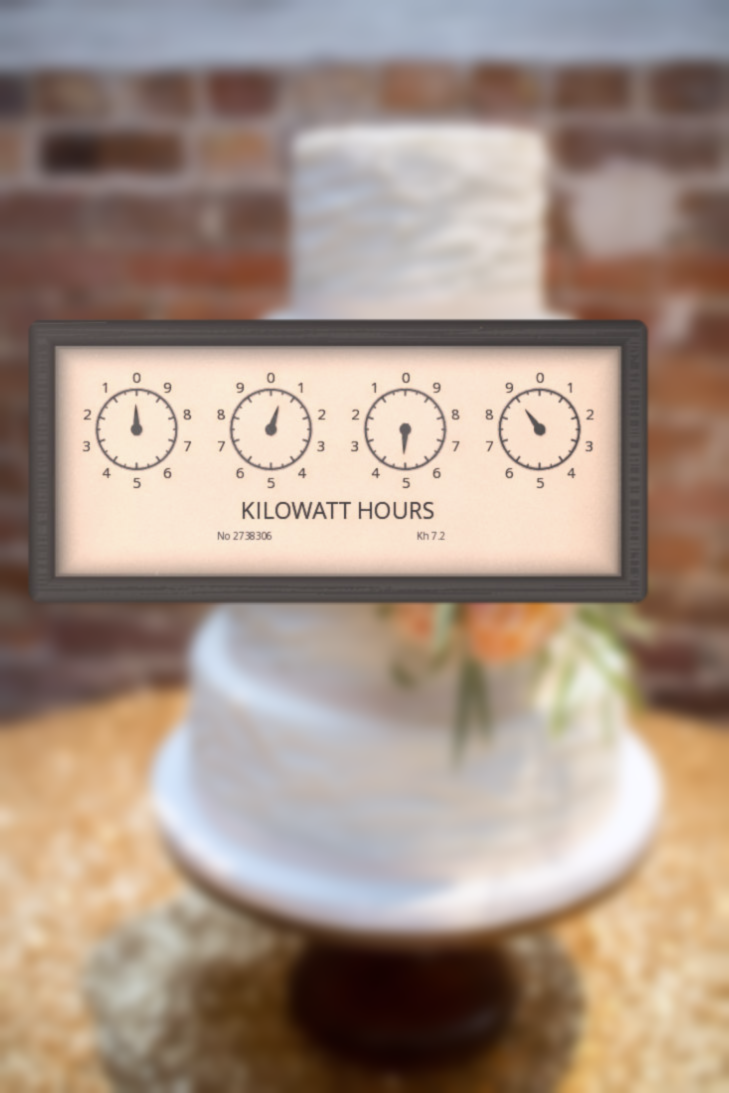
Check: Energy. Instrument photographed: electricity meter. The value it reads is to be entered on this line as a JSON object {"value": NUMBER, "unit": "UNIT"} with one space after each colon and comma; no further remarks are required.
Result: {"value": 49, "unit": "kWh"}
